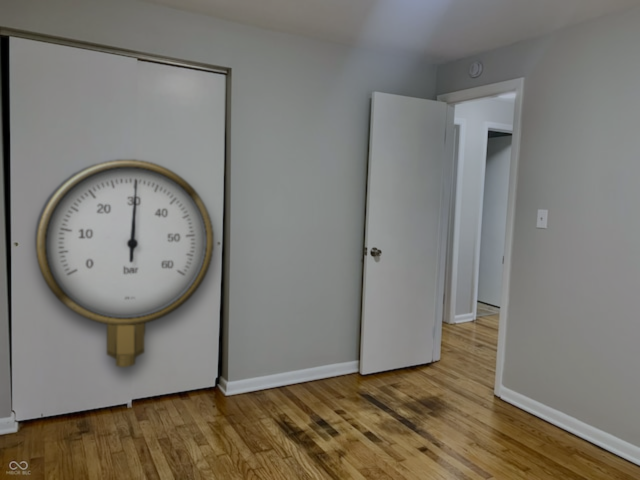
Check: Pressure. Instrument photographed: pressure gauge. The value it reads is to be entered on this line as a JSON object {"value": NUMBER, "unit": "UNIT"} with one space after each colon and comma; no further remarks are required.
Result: {"value": 30, "unit": "bar"}
